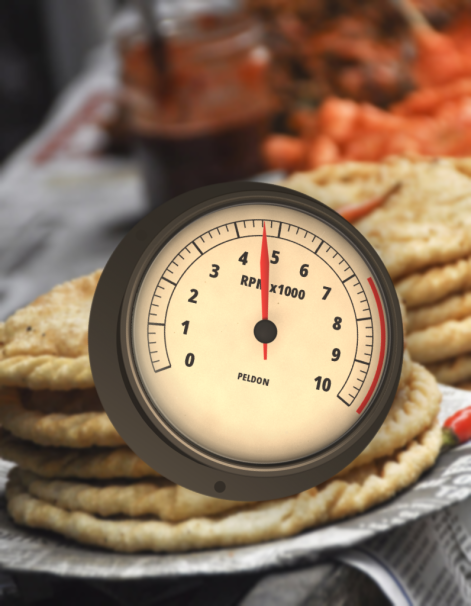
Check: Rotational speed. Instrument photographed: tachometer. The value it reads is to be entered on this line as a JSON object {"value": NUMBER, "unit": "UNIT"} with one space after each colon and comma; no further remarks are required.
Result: {"value": 4600, "unit": "rpm"}
